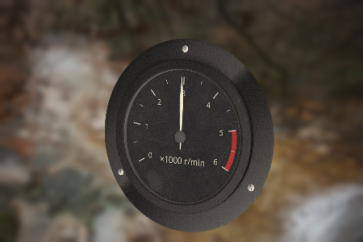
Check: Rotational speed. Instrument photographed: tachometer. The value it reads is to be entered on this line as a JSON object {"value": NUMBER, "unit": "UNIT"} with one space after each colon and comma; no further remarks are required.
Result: {"value": 3000, "unit": "rpm"}
